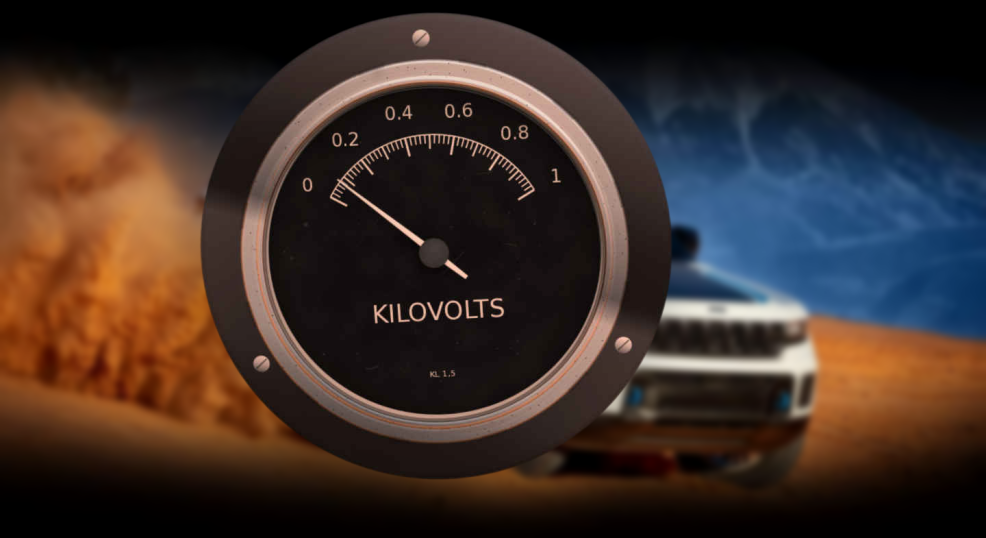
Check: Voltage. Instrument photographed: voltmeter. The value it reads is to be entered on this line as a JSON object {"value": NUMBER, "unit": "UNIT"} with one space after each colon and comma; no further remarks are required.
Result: {"value": 0.08, "unit": "kV"}
